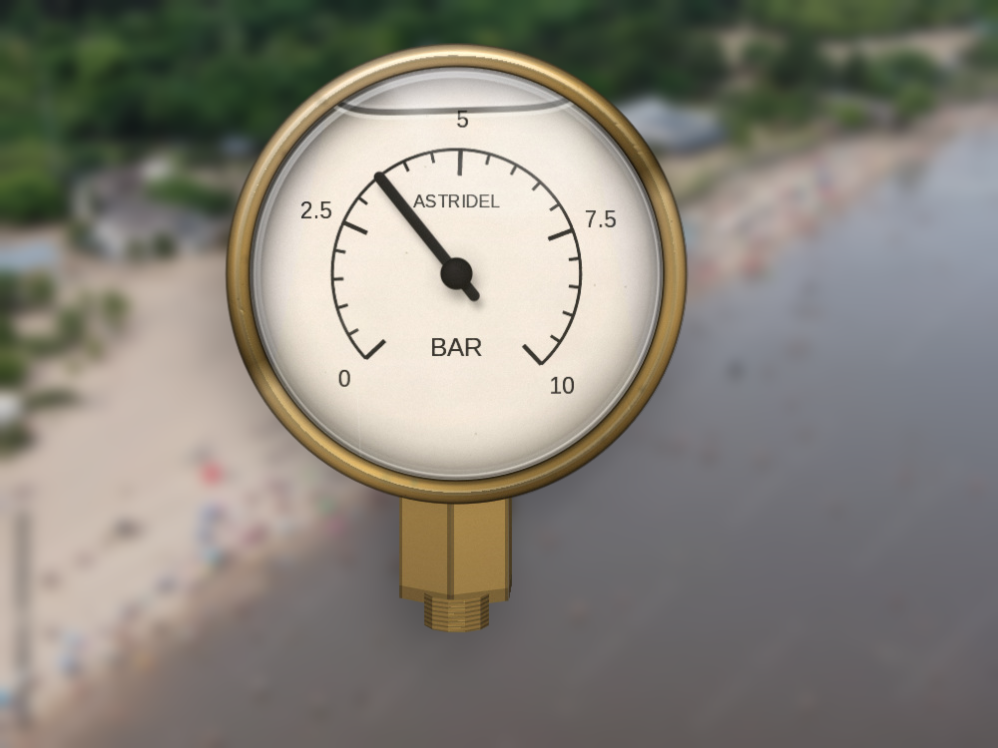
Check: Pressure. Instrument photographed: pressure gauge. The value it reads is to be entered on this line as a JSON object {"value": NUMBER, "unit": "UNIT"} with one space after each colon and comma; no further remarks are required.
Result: {"value": 3.5, "unit": "bar"}
